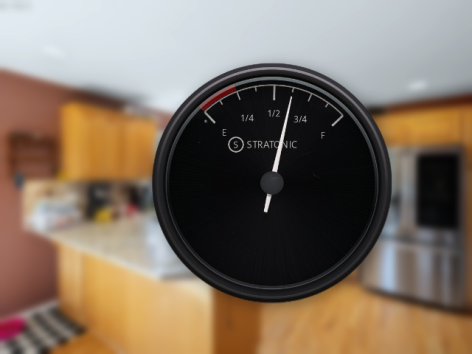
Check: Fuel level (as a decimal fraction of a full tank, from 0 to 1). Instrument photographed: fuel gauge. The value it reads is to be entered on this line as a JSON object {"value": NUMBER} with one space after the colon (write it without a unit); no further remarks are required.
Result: {"value": 0.625}
